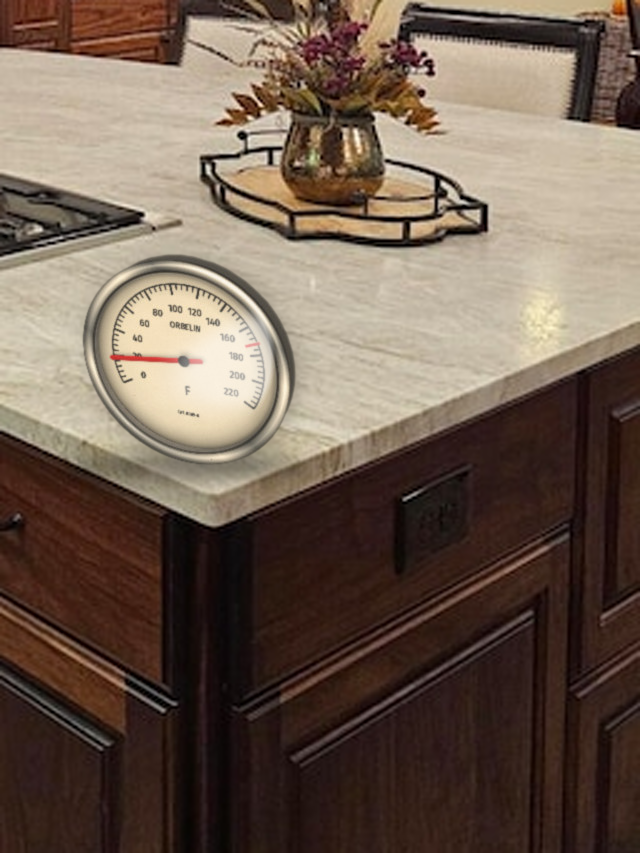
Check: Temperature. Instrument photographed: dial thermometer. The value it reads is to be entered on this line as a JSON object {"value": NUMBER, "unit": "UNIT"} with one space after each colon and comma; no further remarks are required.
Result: {"value": 20, "unit": "°F"}
